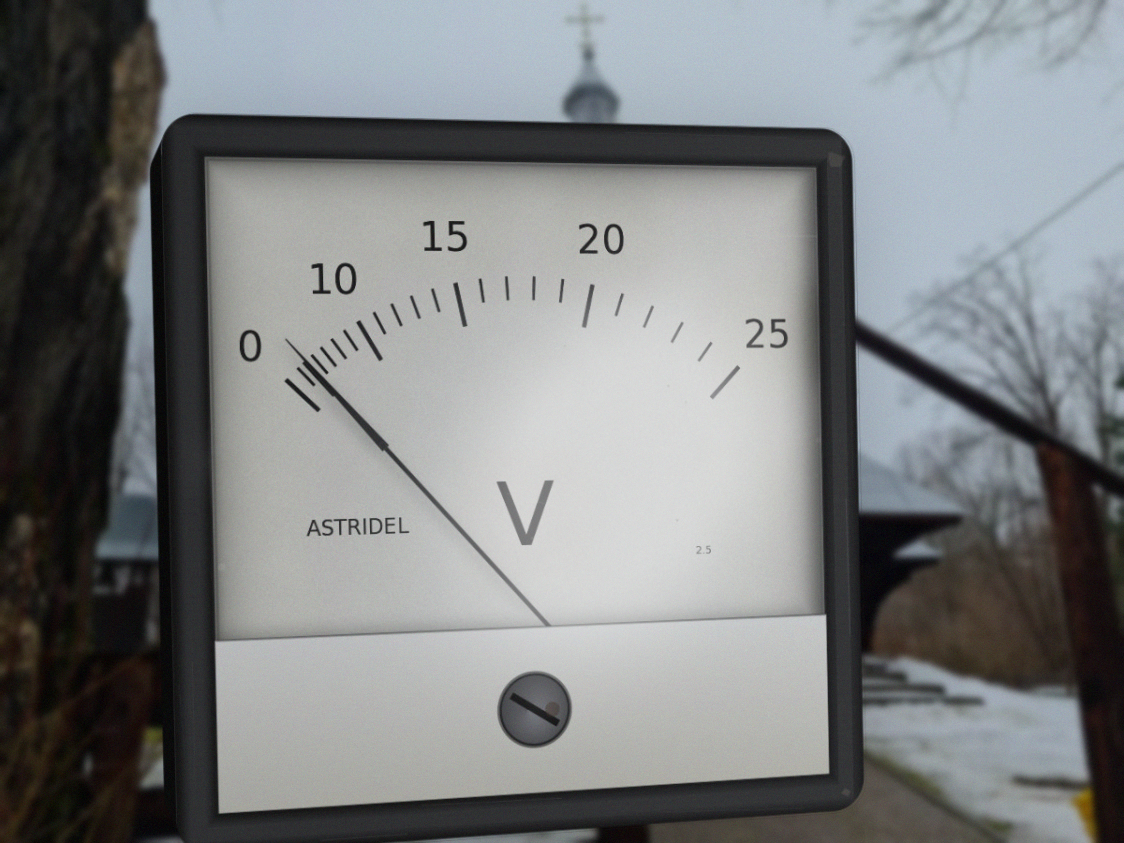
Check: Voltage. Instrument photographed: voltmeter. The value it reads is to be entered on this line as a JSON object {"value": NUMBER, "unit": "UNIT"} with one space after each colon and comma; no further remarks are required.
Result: {"value": 5, "unit": "V"}
